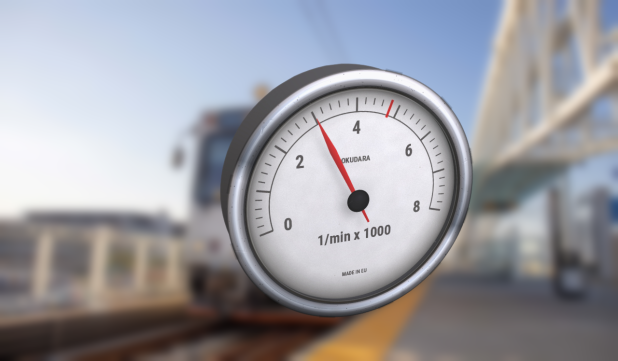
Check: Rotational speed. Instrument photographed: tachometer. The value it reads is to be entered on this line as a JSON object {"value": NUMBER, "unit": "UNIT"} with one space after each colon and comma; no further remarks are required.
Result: {"value": 3000, "unit": "rpm"}
